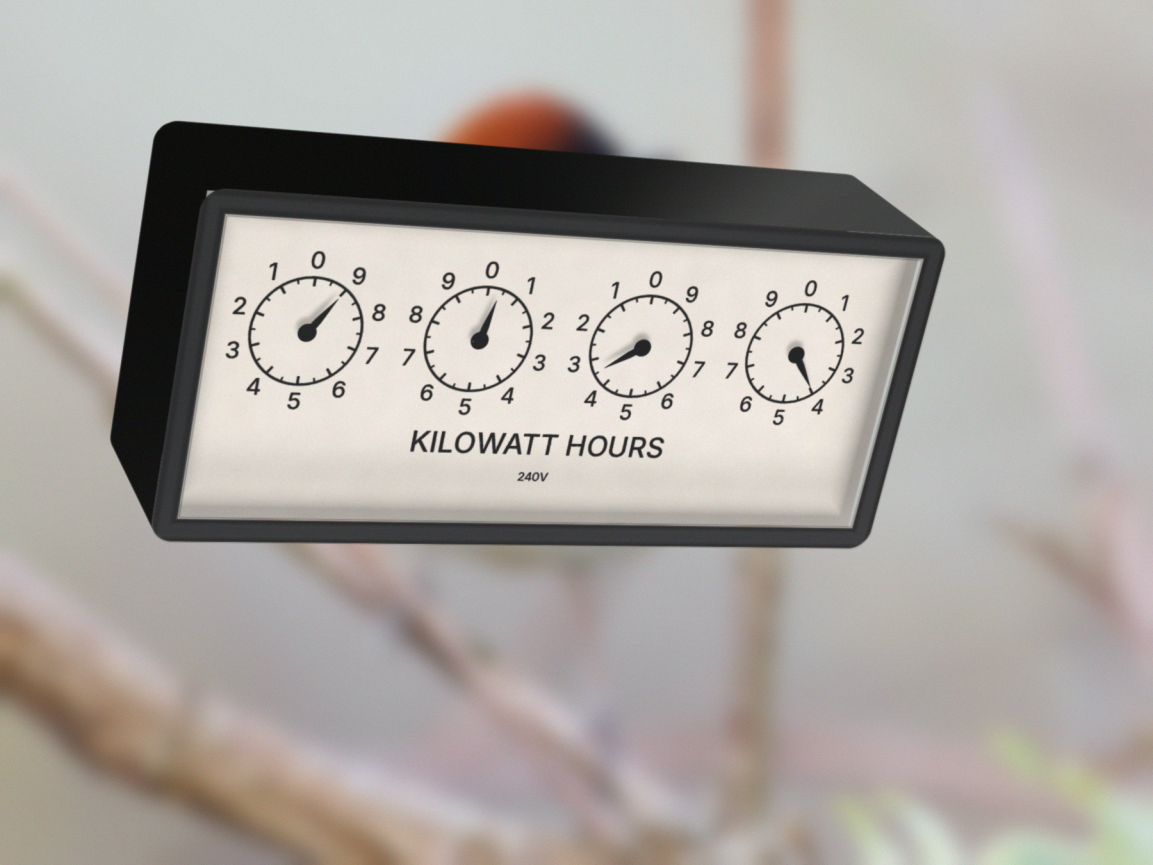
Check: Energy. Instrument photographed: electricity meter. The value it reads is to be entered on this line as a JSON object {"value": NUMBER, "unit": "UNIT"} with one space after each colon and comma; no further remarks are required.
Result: {"value": 9034, "unit": "kWh"}
